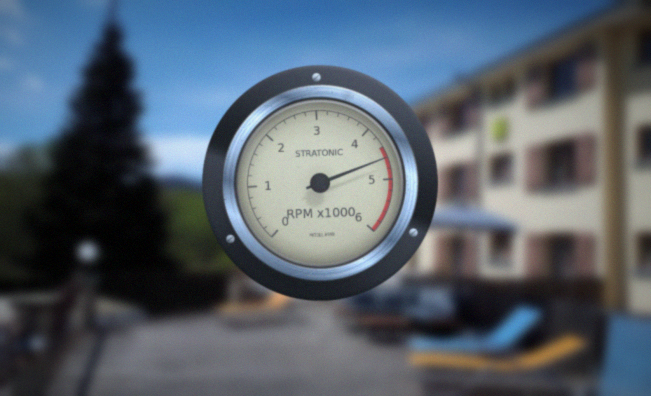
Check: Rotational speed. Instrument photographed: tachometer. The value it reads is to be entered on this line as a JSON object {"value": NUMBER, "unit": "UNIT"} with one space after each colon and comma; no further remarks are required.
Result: {"value": 4600, "unit": "rpm"}
